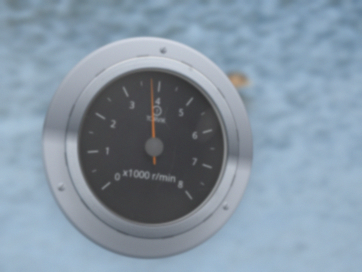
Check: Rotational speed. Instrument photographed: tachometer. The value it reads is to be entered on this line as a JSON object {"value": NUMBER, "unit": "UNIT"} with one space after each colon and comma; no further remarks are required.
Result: {"value": 3750, "unit": "rpm"}
